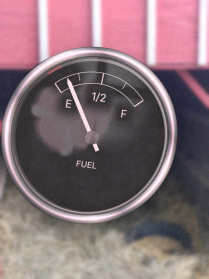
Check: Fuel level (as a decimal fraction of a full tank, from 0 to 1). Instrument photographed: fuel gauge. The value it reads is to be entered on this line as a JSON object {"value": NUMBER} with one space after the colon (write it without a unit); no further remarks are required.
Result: {"value": 0.125}
